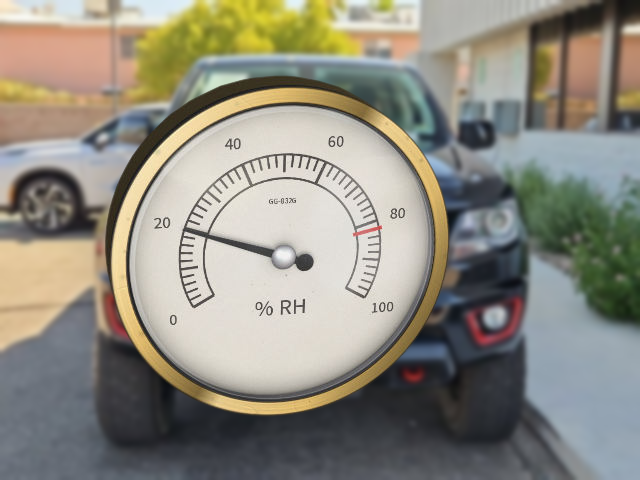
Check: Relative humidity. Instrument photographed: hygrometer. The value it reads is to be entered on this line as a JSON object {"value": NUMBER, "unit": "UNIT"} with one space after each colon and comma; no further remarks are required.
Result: {"value": 20, "unit": "%"}
